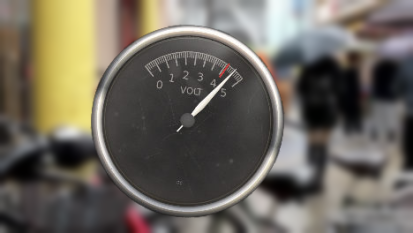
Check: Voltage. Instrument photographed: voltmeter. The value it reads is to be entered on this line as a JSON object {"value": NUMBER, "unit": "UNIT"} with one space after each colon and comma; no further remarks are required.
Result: {"value": 4.5, "unit": "V"}
